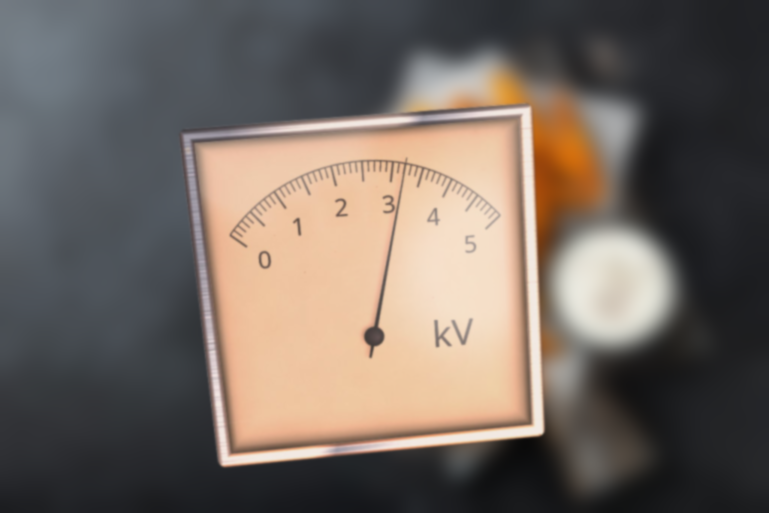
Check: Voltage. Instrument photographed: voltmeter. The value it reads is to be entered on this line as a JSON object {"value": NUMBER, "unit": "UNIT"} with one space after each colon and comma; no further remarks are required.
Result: {"value": 3.2, "unit": "kV"}
